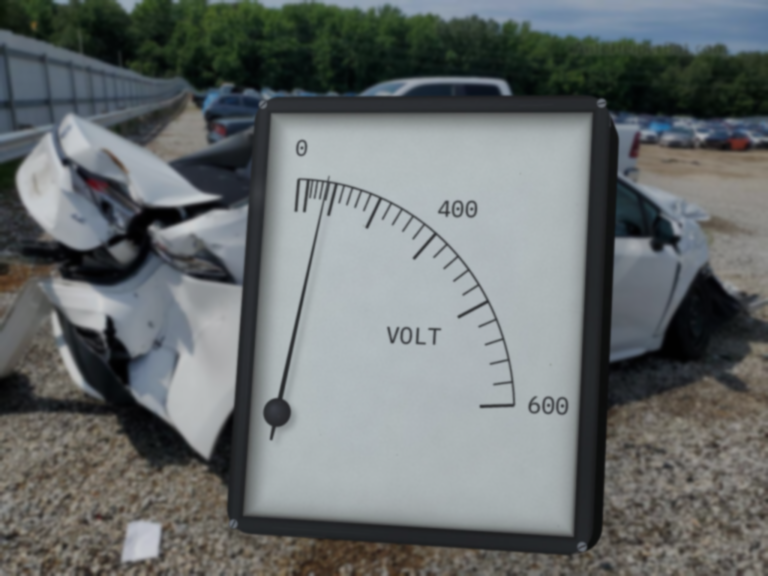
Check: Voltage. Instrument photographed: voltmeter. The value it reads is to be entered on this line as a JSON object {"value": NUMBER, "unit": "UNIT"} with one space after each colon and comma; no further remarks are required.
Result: {"value": 180, "unit": "V"}
